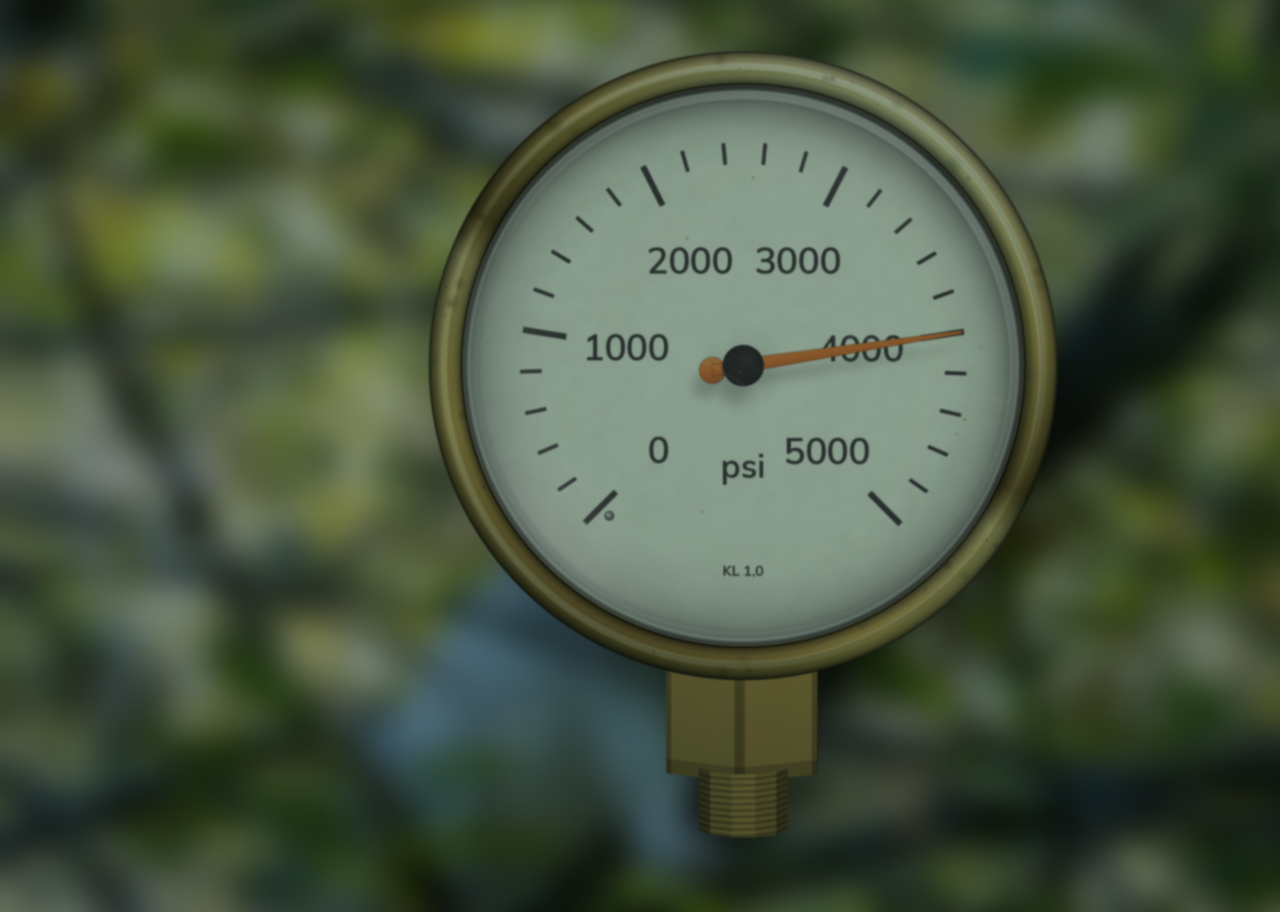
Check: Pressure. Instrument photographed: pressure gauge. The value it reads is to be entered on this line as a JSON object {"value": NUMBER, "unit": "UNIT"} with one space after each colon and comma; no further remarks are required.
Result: {"value": 4000, "unit": "psi"}
